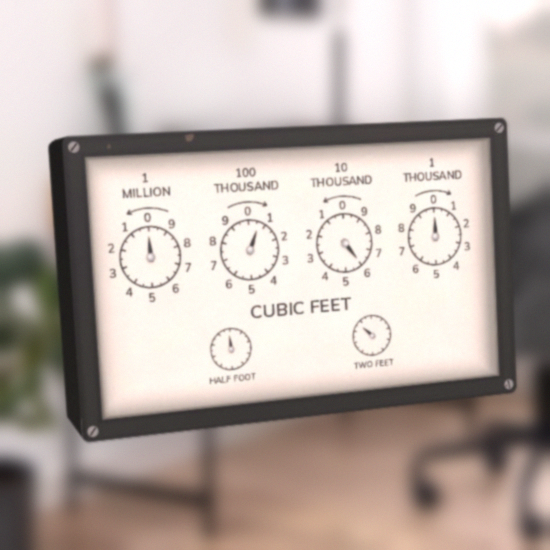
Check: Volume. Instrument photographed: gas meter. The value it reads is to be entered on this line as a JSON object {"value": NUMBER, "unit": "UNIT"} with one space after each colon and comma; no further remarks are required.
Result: {"value": 6000, "unit": "ft³"}
